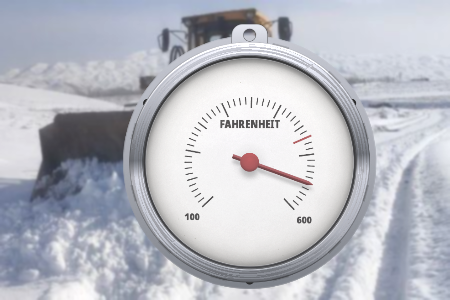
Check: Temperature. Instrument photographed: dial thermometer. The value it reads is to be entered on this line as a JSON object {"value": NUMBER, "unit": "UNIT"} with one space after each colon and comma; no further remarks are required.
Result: {"value": 550, "unit": "°F"}
